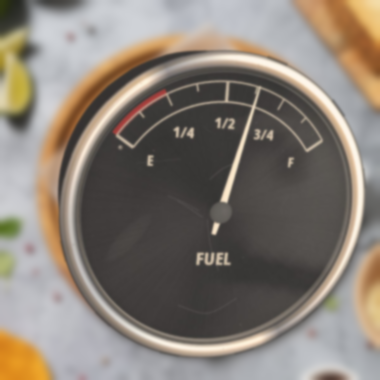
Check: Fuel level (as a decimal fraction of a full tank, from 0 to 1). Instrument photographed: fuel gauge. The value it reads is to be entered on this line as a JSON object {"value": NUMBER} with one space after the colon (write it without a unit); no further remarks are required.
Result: {"value": 0.625}
